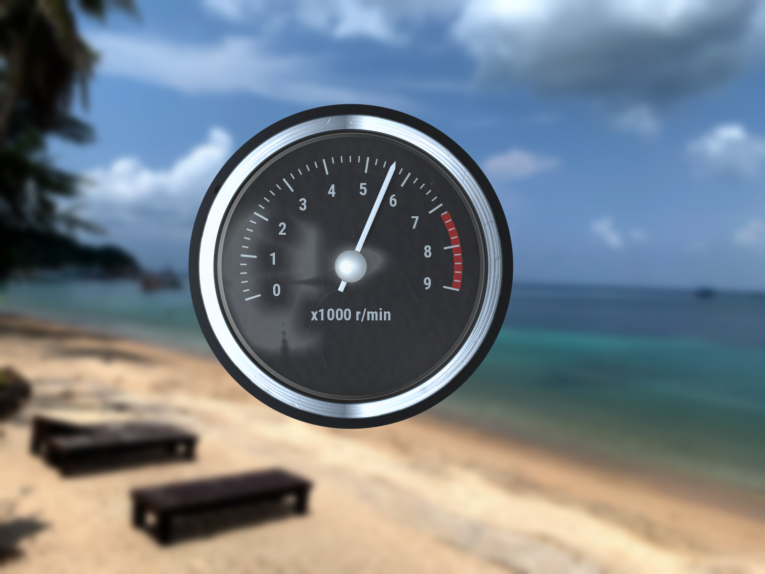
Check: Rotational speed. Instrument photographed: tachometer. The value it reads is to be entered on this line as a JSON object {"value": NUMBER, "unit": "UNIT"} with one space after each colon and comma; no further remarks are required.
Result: {"value": 5600, "unit": "rpm"}
